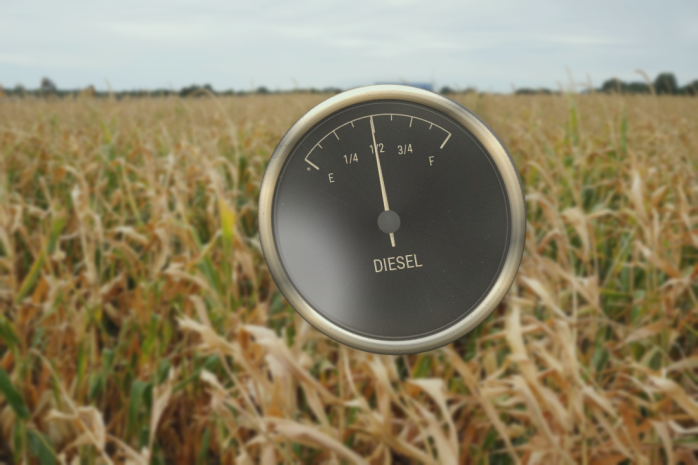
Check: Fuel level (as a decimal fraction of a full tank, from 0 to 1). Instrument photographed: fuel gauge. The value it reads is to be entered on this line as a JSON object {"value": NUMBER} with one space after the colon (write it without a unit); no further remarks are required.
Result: {"value": 0.5}
